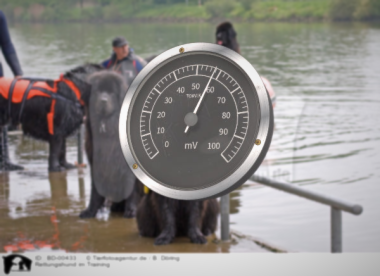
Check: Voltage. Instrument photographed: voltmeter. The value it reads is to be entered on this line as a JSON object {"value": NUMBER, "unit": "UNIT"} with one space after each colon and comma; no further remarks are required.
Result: {"value": 58, "unit": "mV"}
